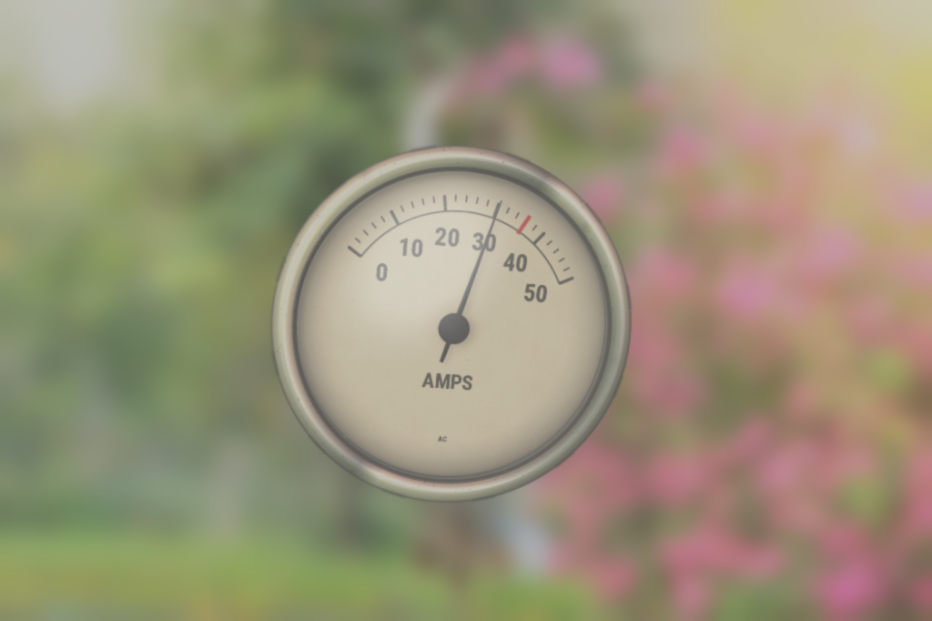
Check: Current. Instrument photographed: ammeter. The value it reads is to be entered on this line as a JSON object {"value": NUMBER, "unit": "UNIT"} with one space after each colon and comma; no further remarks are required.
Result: {"value": 30, "unit": "A"}
